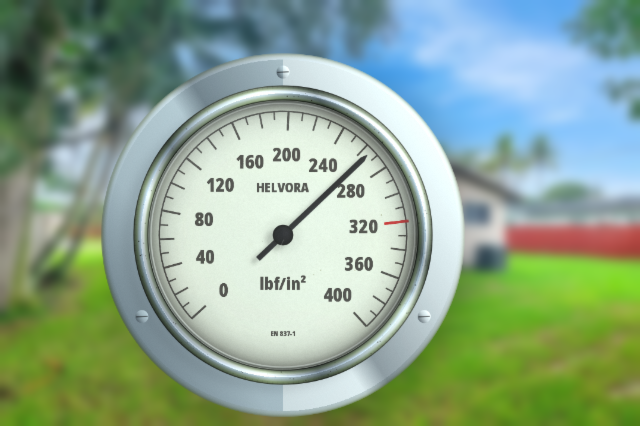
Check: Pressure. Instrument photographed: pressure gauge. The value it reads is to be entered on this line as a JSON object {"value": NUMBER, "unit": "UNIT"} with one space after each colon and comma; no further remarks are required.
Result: {"value": 265, "unit": "psi"}
